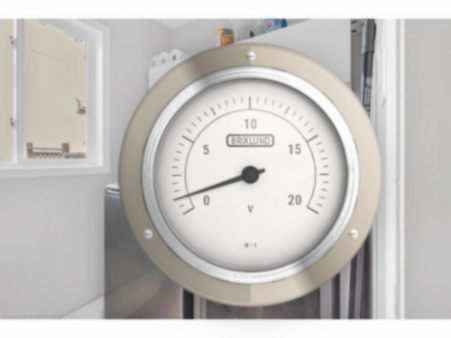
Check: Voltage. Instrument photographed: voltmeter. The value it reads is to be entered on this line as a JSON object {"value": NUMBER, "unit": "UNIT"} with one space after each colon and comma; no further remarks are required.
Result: {"value": 1, "unit": "V"}
